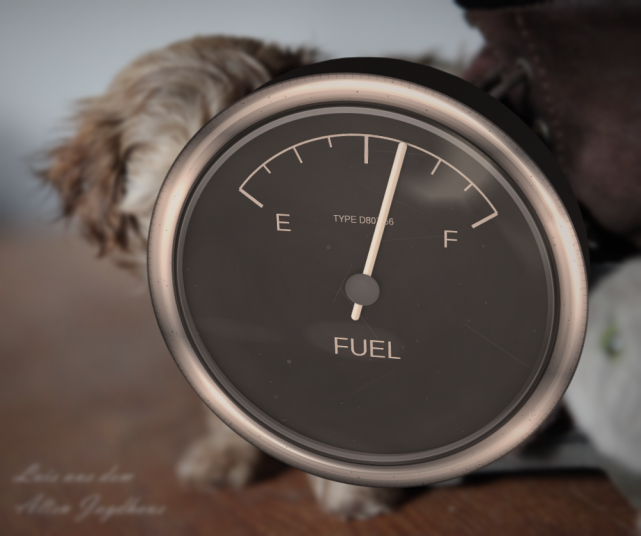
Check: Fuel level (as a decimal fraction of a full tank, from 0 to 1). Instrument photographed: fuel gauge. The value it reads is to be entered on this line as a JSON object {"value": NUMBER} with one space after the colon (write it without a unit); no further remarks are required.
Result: {"value": 0.625}
